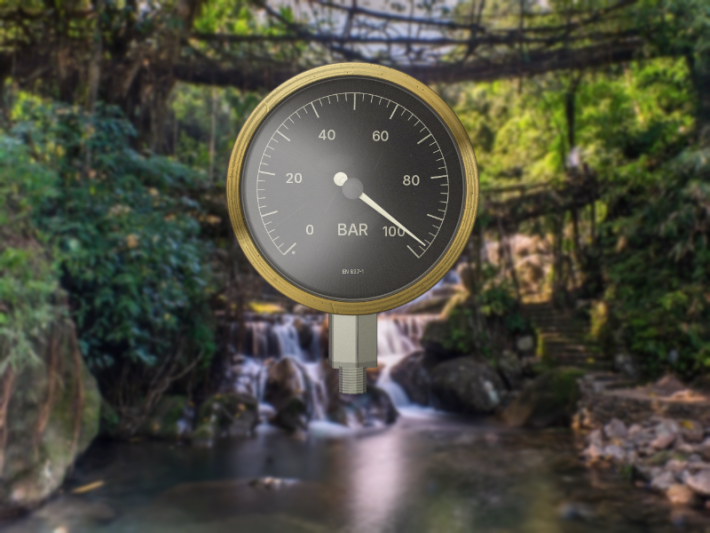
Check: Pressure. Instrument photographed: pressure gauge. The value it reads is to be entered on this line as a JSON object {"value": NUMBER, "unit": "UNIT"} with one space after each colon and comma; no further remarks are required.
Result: {"value": 97, "unit": "bar"}
